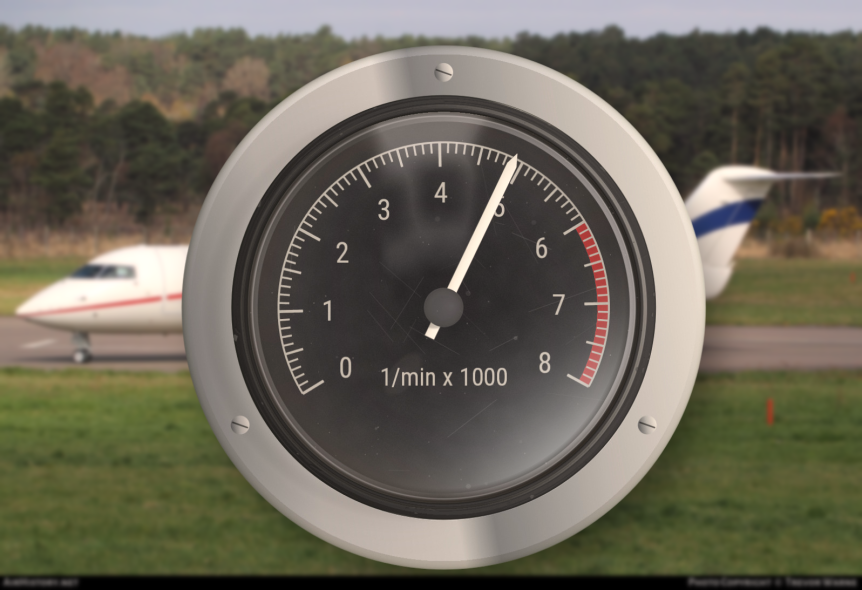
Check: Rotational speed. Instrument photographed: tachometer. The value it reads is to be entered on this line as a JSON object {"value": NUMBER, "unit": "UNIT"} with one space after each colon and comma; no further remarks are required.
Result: {"value": 4900, "unit": "rpm"}
